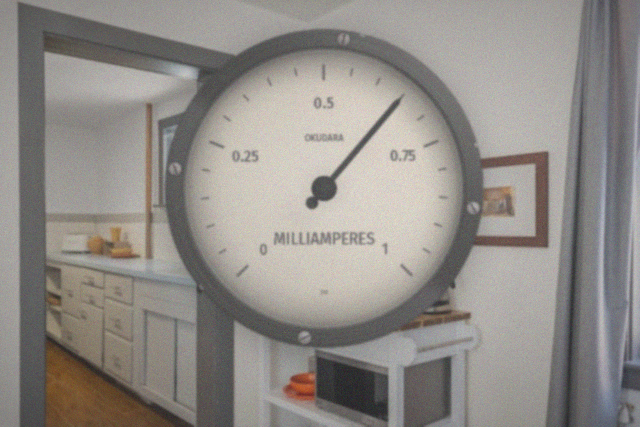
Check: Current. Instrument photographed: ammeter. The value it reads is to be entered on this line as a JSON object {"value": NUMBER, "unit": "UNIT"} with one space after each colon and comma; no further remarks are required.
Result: {"value": 0.65, "unit": "mA"}
